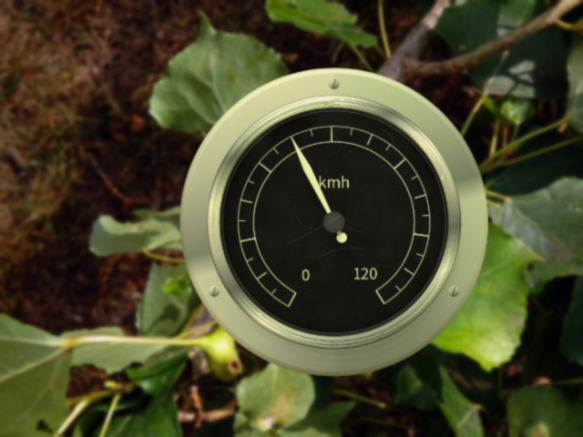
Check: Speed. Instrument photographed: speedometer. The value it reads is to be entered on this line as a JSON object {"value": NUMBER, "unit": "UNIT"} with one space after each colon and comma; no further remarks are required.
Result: {"value": 50, "unit": "km/h"}
